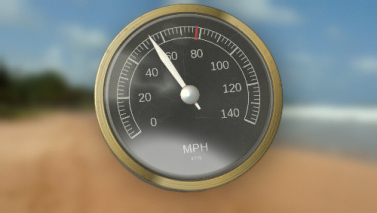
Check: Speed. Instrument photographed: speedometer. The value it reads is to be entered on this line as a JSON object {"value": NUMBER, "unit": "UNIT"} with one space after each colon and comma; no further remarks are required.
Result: {"value": 54, "unit": "mph"}
